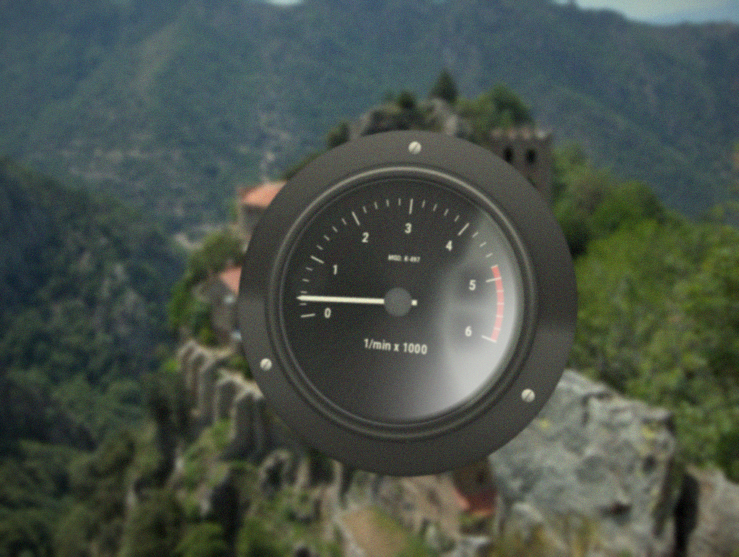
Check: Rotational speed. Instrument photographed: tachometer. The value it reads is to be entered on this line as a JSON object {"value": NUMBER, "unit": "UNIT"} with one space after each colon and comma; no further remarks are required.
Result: {"value": 300, "unit": "rpm"}
